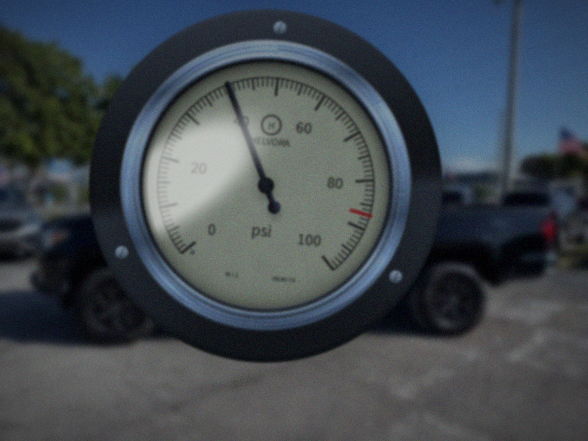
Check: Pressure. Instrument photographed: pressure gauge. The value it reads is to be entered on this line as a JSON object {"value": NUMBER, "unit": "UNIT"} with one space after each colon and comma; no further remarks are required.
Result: {"value": 40, "unit": "psi"}
